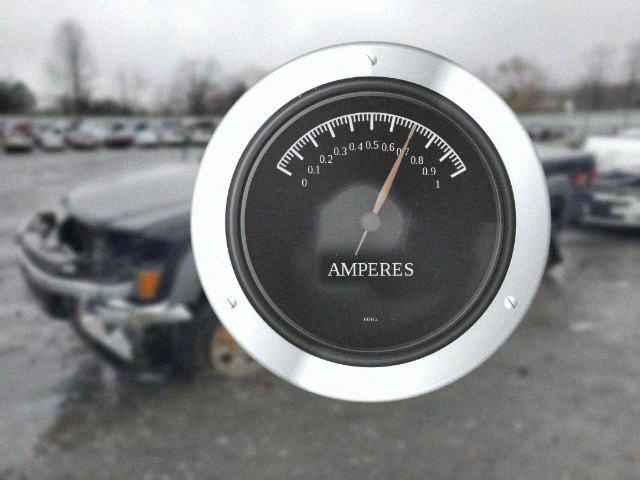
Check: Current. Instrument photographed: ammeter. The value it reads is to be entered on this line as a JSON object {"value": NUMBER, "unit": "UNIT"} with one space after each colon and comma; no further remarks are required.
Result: {"value": 0.7, "unit": "A"}
